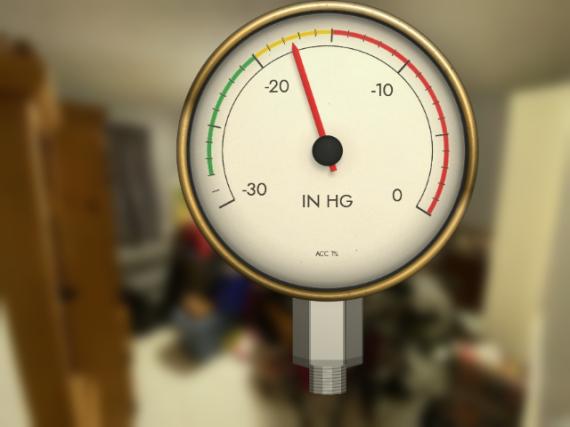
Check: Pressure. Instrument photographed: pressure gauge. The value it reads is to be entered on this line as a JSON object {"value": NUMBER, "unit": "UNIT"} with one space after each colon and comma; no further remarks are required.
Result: {"value": -17.5, "unit": "inHg"}
